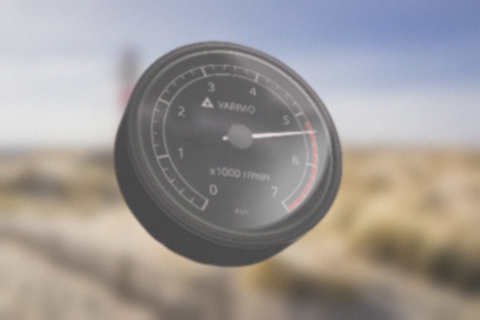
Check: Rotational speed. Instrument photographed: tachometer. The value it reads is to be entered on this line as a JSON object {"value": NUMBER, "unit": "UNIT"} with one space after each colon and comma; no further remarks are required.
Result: {"value": 5400, "unit": "rpm"}
